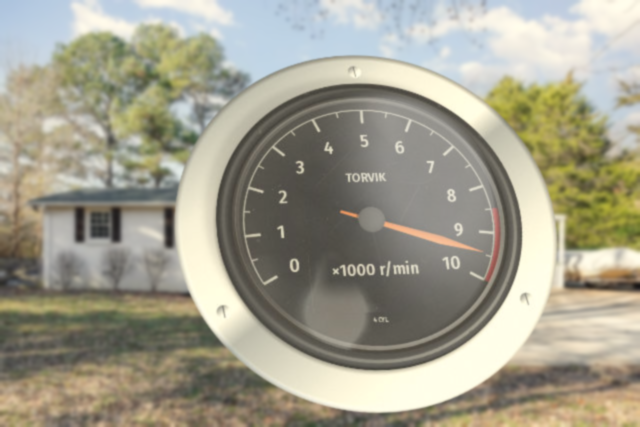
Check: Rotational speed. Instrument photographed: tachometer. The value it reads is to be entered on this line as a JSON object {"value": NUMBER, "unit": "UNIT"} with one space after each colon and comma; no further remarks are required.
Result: {"value": 9500, "unit": "rpm"}
